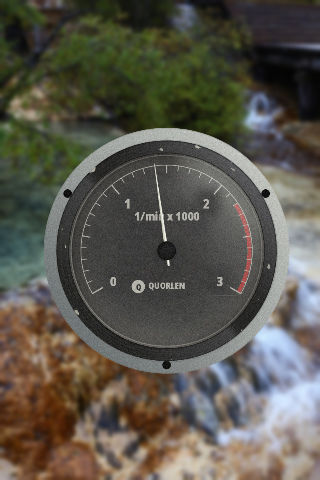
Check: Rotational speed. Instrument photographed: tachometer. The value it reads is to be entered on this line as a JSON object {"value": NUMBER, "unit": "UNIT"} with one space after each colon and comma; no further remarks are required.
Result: {"value": 1400, "unit": "rpm"}
